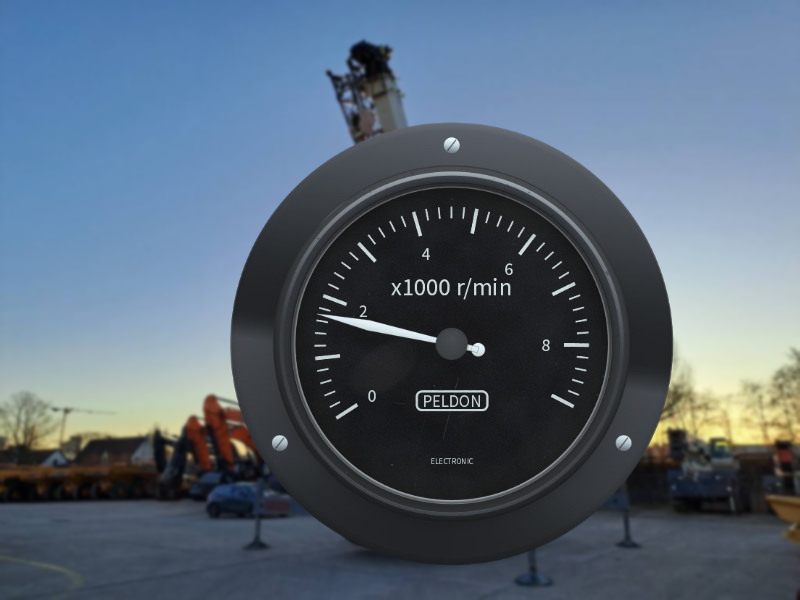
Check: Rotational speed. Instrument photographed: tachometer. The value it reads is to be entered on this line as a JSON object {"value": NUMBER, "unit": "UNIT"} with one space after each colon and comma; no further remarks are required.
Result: {"value": 1700, "unit": "rpm"}
